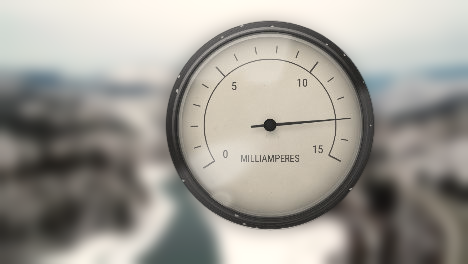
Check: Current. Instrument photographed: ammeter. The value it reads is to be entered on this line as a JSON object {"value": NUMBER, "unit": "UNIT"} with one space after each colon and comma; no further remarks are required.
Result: {"value": 13, "unit": "mA"}
